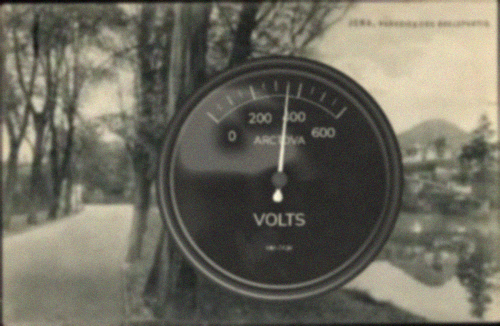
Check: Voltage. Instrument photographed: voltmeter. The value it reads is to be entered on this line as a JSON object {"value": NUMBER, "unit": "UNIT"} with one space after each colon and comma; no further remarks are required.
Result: {"value": 350, "unit": "V"}
